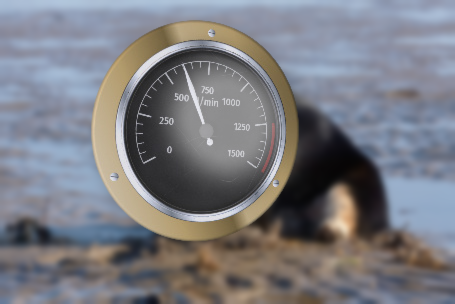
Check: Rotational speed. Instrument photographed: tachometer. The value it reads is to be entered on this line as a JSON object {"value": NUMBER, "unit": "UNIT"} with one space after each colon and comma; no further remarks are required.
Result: {"value": 600, "unit": "rpm"}
